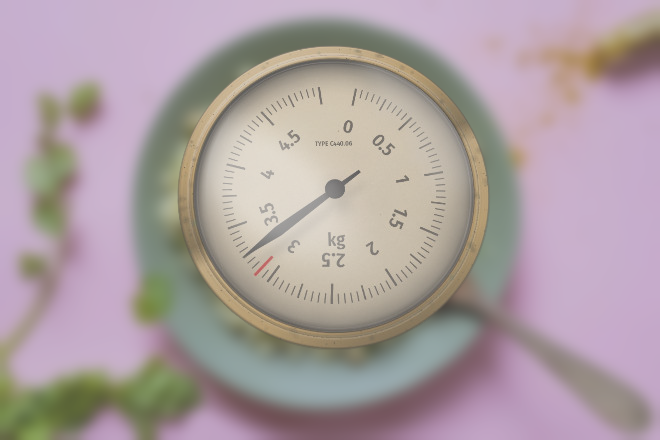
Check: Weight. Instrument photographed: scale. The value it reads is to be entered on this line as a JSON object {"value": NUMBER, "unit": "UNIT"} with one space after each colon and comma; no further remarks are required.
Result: {"value": 3.25, "unit": "kg"}
